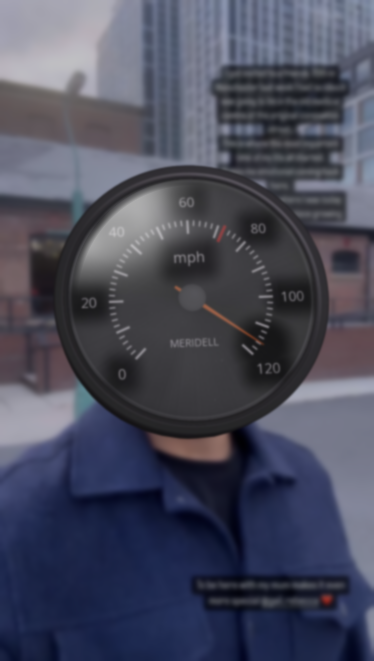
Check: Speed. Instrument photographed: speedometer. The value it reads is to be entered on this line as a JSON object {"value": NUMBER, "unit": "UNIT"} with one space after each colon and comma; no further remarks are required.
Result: {"value": 116, "unit": "mph"}
